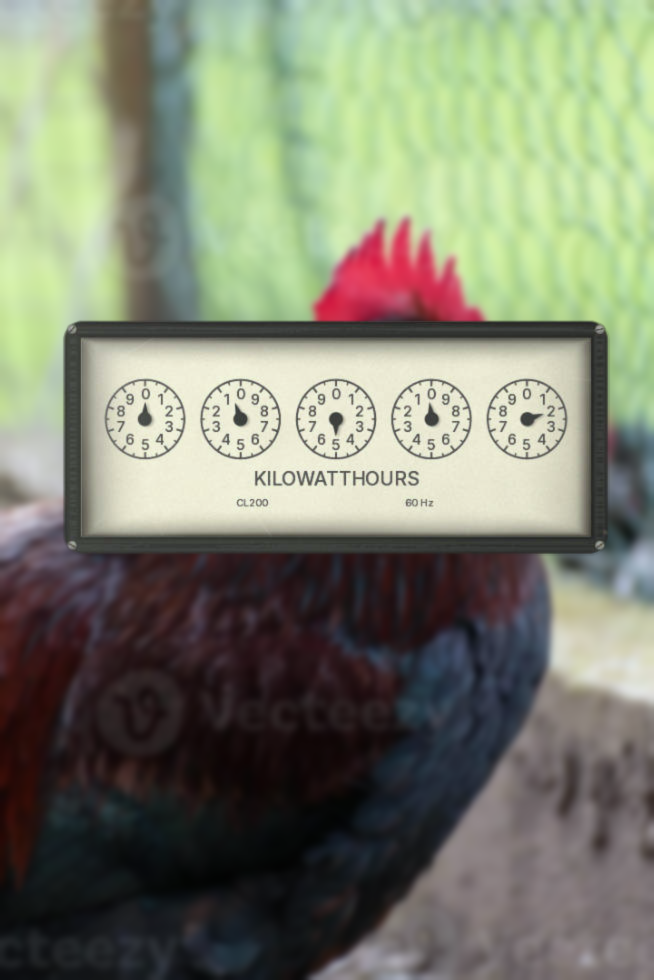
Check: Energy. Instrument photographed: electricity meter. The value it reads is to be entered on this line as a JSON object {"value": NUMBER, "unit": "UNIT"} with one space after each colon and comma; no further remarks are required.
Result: {"value": 502, "unit": "kWh"}
